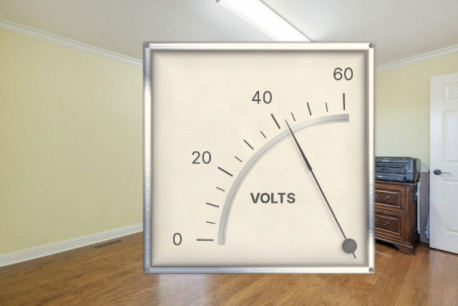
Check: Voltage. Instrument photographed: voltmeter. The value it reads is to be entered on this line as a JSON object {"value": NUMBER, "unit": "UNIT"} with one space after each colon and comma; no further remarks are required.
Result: {"value": 42.5, "unit": "V"}
